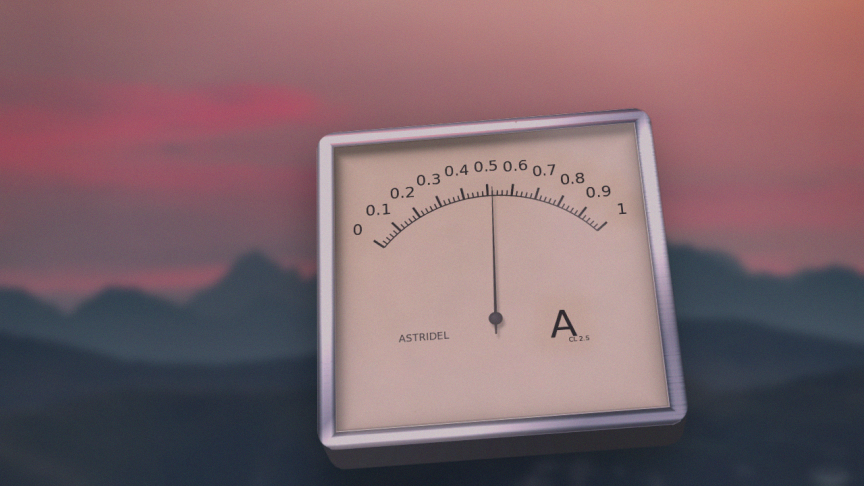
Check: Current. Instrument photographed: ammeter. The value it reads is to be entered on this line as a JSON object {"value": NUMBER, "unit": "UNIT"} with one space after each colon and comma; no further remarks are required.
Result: {"value": 0.52, "unit": "A"}
